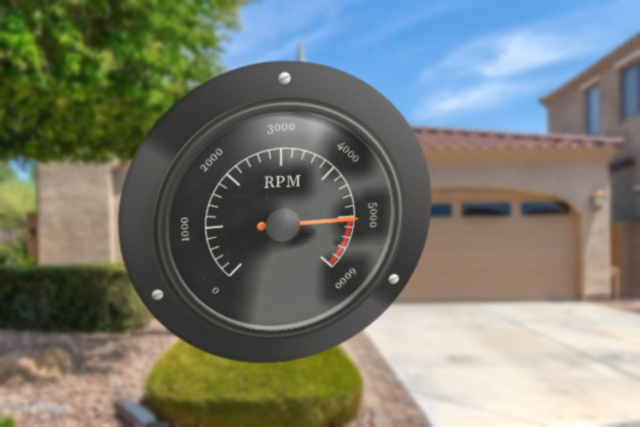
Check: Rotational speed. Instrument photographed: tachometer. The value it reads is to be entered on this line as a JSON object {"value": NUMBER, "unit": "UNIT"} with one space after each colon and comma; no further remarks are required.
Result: {"value": 5000, "unit": "rpm"}
